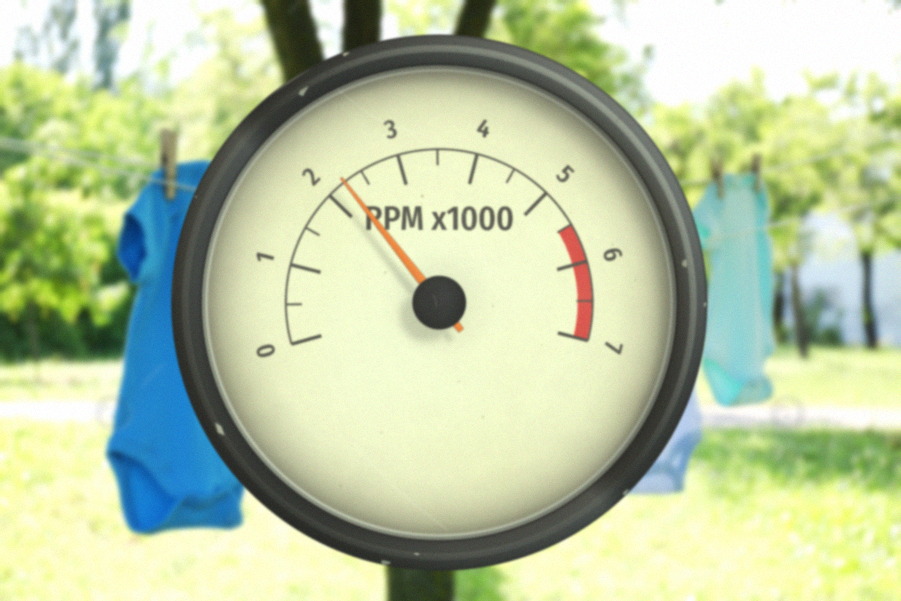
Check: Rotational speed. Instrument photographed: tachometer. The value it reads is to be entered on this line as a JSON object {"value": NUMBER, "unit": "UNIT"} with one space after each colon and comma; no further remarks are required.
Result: {"value": 2250, "unit": "rpm"}
